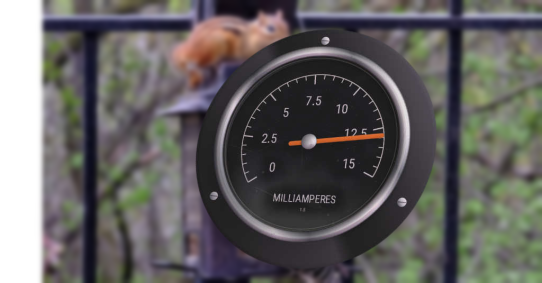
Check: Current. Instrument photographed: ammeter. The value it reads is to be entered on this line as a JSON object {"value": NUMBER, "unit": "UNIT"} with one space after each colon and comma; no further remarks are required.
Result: {"value": 13, "unit": "mA"}
